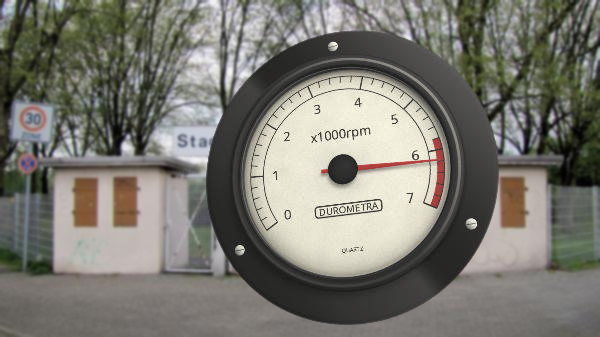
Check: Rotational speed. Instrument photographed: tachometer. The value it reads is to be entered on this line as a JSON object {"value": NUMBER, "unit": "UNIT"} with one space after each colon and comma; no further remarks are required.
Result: {"value": 6200, "unit": "rpm"}
